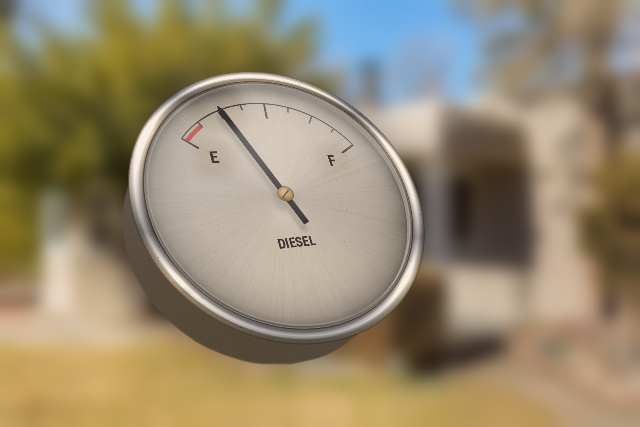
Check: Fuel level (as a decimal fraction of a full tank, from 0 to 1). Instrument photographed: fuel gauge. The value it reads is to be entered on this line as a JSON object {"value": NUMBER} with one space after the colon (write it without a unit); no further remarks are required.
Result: {"value": 0.25}
